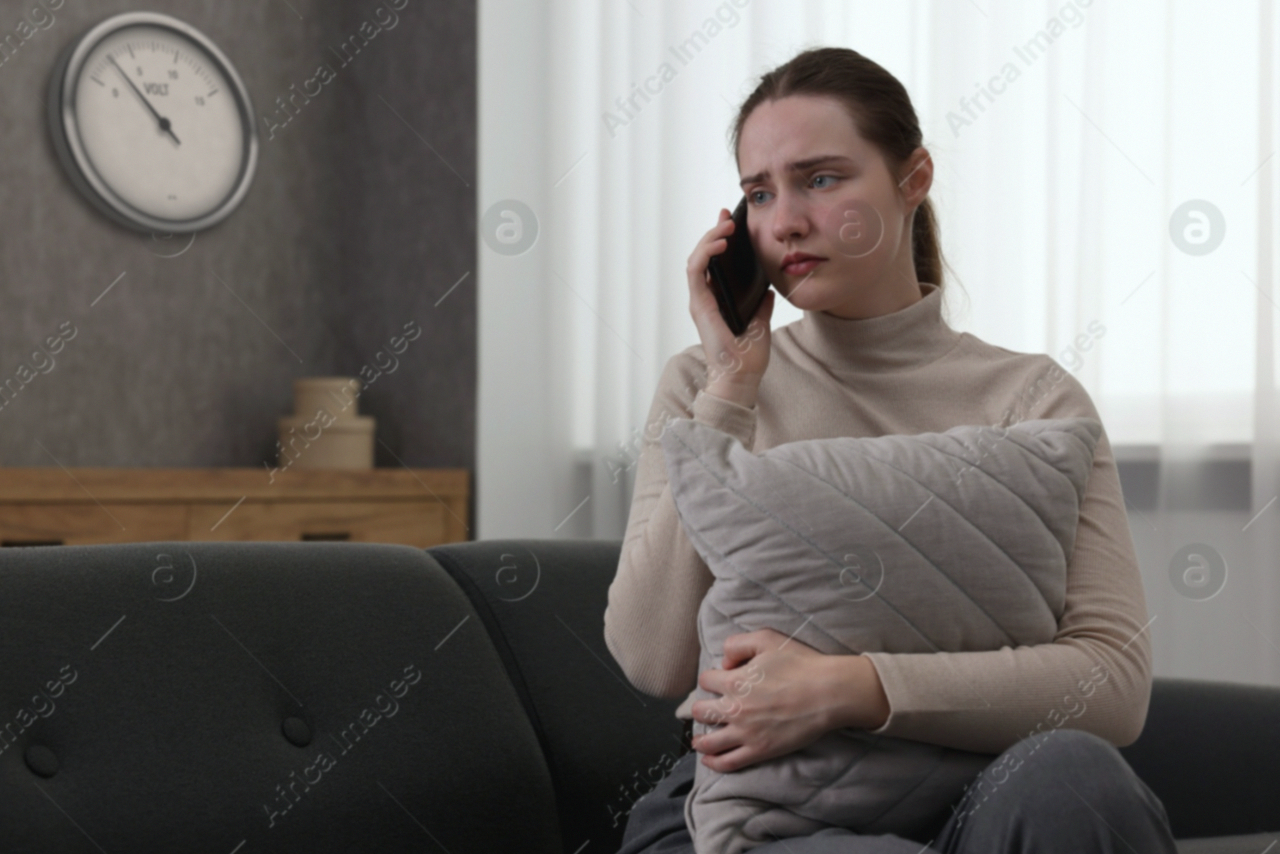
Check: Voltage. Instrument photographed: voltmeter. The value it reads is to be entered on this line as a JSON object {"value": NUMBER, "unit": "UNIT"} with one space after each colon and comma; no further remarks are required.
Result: {"value": 2.5, "unit": "V"}
